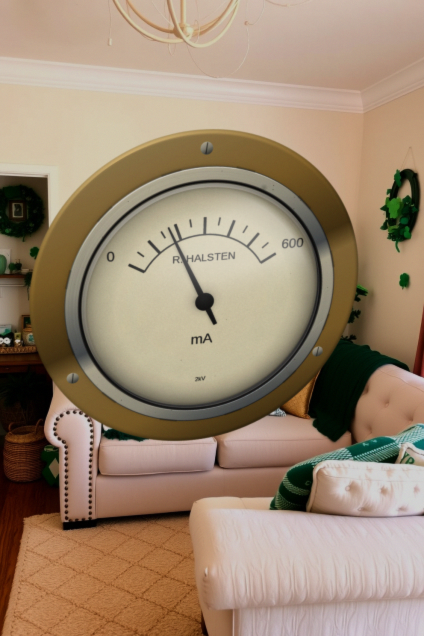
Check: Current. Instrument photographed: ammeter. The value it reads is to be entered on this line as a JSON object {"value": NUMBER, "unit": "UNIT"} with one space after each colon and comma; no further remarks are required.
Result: {"value": 175, "unit": "mA"}
